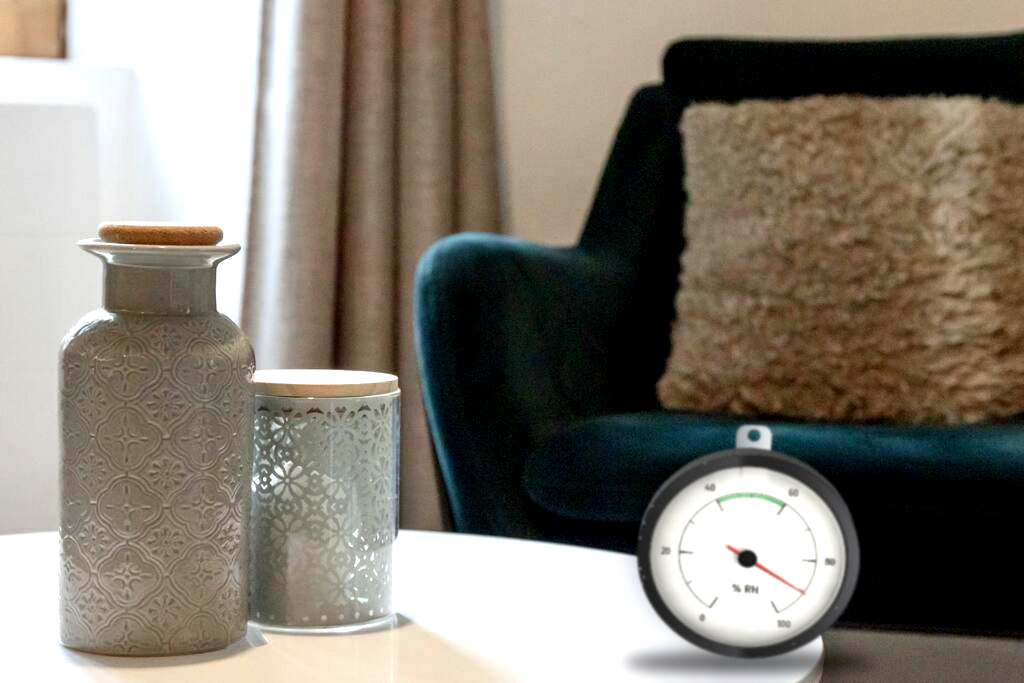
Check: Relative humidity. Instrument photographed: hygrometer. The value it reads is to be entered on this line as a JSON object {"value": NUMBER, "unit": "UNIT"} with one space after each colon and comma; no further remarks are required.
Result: {"value": 90, "unit": "%"}
